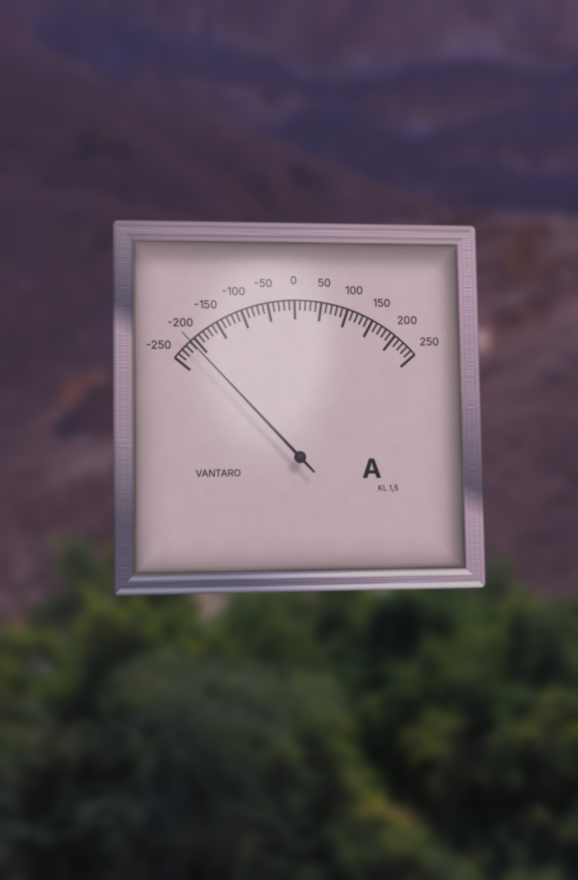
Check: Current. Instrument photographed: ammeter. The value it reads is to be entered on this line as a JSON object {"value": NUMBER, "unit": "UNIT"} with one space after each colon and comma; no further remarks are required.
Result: {"value": -210, "unit": "A"}
